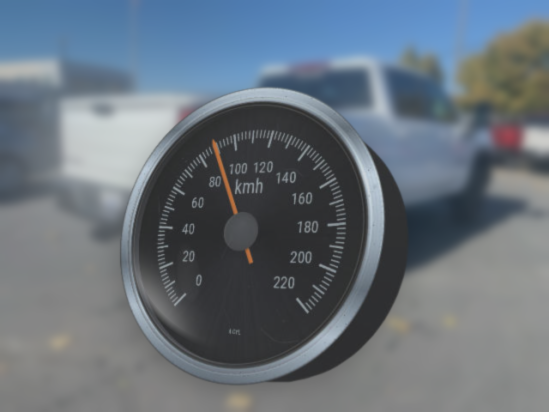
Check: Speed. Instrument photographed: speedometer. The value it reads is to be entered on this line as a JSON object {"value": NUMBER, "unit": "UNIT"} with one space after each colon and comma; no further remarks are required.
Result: {"value": 90, "unit": "km/h"}
